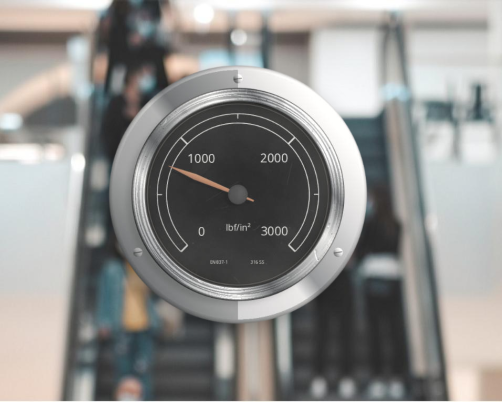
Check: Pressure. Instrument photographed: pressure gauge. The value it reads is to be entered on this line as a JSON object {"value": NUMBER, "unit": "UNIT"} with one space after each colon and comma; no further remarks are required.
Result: {"value": 750, "unit": "psi"}
